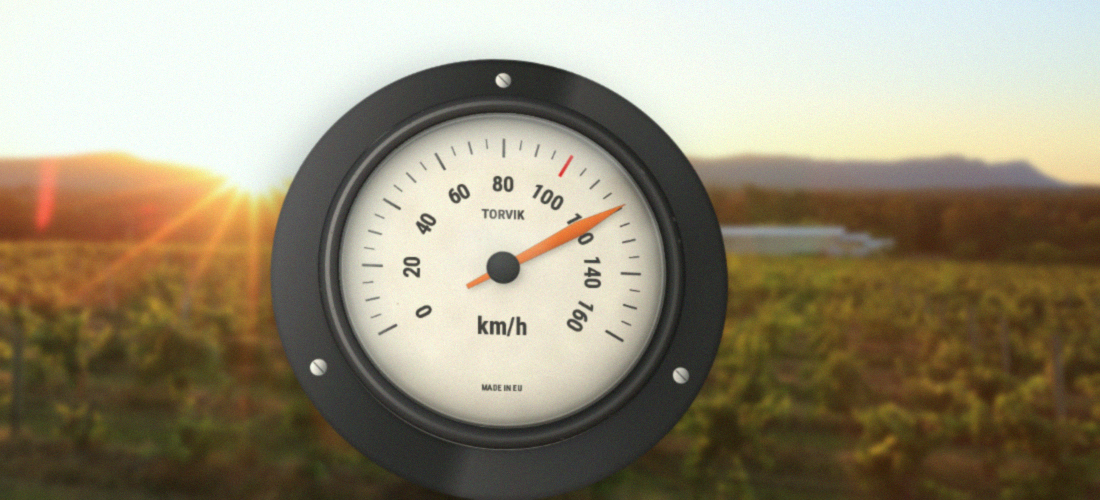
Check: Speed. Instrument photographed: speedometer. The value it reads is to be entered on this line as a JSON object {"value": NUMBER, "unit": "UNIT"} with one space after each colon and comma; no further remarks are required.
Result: {"value": 120, "unit": "km/h"}
